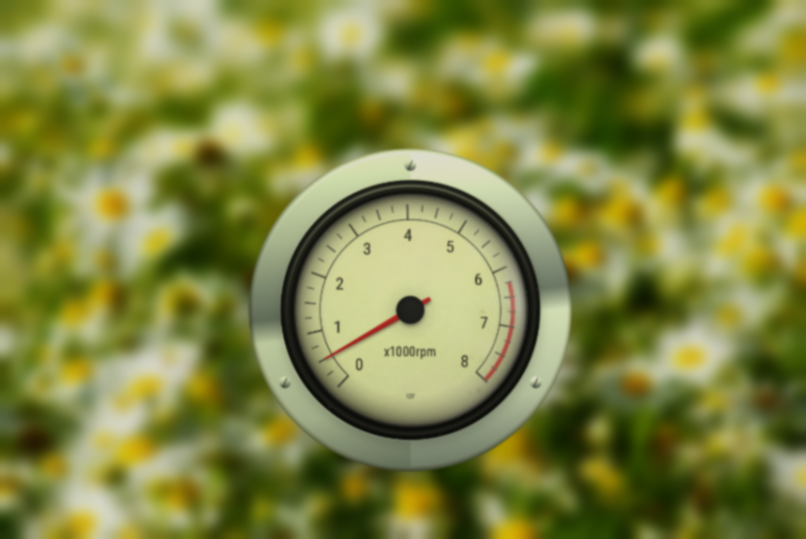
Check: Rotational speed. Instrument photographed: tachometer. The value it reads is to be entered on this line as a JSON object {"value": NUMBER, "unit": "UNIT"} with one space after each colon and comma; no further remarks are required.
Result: {"value": 500, "unit": "rpm"}
